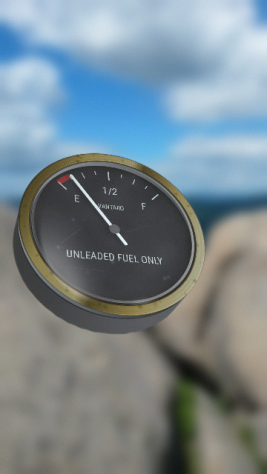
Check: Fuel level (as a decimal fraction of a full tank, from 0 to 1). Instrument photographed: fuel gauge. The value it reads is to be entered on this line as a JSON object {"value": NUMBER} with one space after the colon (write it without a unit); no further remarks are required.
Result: {"value": 0.125}
